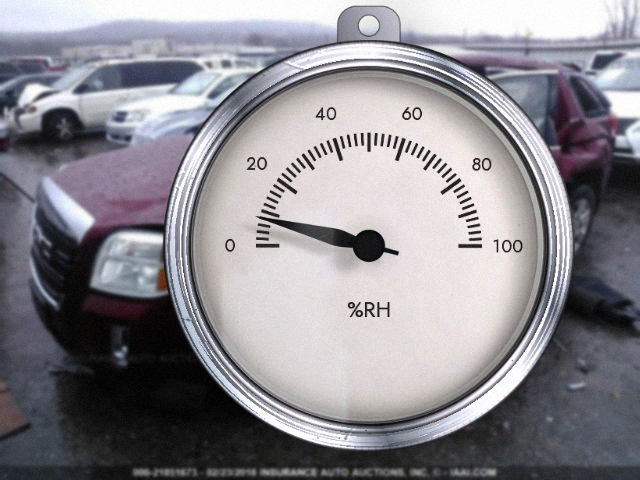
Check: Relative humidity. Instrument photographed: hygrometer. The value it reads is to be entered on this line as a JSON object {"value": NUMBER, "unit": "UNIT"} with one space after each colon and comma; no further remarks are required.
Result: {"value": 8, "unit": "%"}
